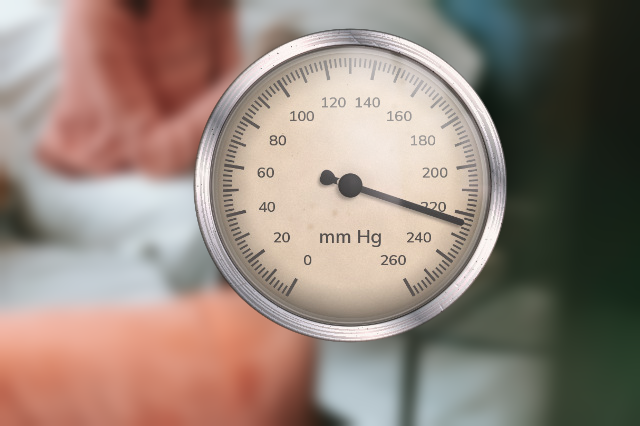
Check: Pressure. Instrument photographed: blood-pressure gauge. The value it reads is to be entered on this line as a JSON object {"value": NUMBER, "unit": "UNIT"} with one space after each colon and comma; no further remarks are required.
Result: {"value": 224, "unit": "mmHg"}
